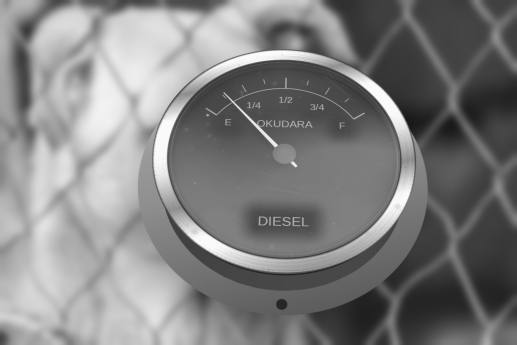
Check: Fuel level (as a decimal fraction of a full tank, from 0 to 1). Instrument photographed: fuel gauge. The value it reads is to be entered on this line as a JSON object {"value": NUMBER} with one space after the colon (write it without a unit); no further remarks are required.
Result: {"value": 0.125}
